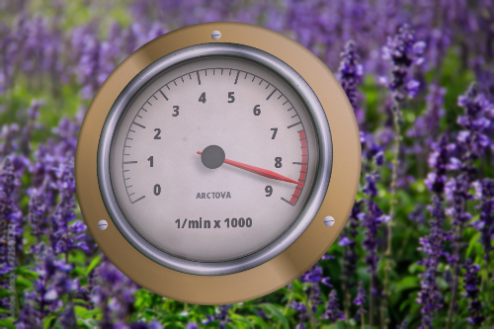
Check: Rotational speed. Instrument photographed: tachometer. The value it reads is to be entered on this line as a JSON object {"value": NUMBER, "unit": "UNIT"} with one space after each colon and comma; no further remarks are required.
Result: {"value": 8500, "unit": "rpm"}
